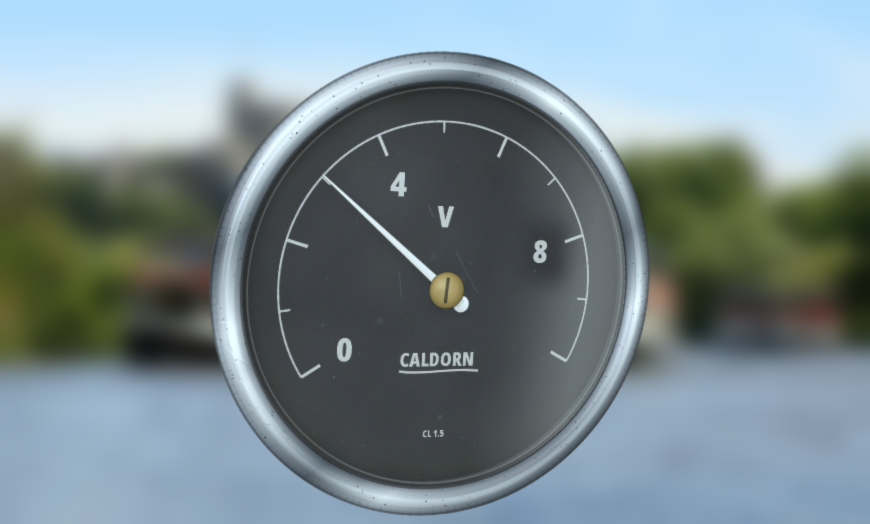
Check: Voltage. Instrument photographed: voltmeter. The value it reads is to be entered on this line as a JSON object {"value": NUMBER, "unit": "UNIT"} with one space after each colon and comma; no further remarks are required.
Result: {"value": 3, "unit": "V"}
